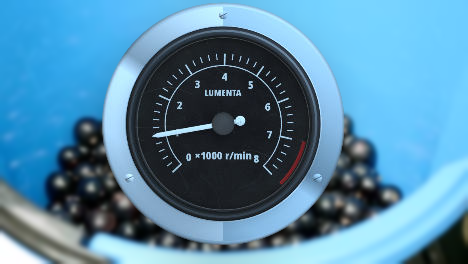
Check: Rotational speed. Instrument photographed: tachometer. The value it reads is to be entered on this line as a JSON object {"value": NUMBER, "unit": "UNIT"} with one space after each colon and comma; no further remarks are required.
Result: {"value": 1000, "unit": "rpm"}
